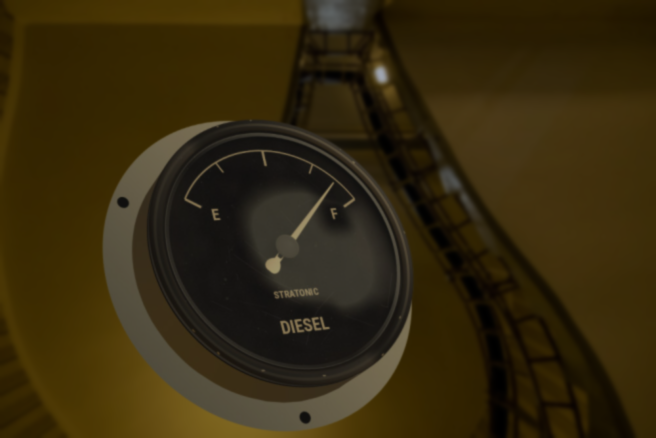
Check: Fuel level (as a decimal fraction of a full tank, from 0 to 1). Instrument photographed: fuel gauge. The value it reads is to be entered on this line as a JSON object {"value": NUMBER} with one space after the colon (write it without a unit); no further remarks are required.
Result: {"value": 0.875}
